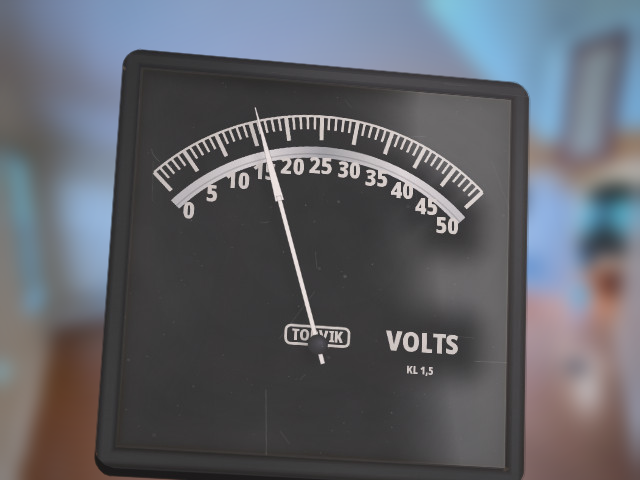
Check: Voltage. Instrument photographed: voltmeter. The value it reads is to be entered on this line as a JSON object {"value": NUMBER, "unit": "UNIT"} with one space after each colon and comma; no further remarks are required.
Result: {"value": 16, "unit": "V"}
